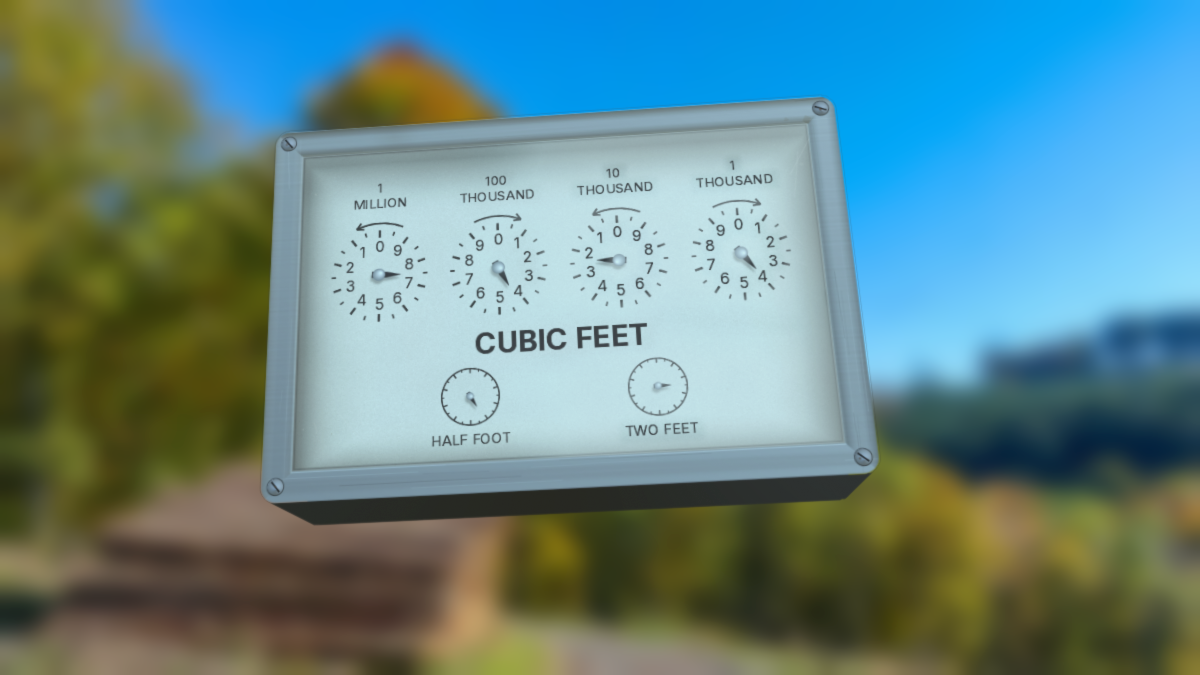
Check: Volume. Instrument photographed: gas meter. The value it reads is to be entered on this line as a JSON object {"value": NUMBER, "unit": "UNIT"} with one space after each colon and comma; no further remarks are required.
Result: {"value": 742400, "unit": "ft³"}
